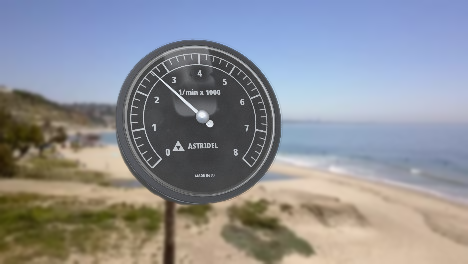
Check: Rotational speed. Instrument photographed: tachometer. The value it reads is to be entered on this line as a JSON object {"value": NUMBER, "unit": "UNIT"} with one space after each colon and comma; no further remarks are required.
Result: {"value": 2600, "unit": "rpm"}
